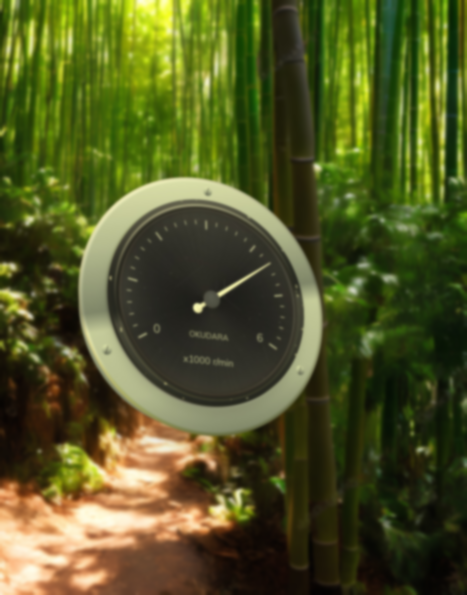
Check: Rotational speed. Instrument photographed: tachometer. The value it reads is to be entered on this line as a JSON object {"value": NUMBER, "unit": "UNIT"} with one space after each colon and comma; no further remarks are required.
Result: {"value": 4400, "unit": "rpm"}
